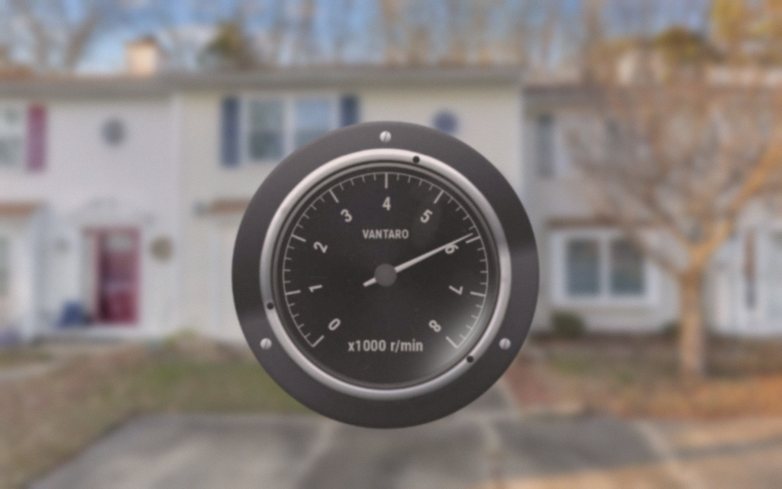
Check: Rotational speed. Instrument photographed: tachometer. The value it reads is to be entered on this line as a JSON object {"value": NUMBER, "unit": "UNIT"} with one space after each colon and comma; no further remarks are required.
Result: {"value": 5900, "unit": "rpm"}
